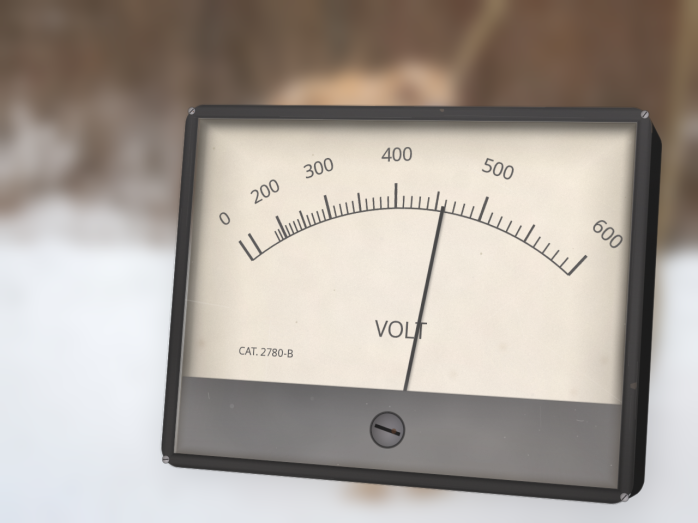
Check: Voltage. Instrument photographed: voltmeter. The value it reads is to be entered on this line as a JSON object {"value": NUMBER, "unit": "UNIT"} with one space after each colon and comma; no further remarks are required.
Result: {"value": 460, "unit": "V"}
